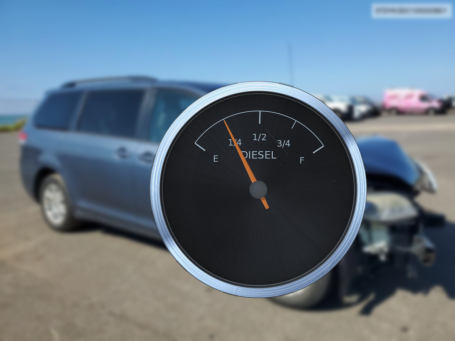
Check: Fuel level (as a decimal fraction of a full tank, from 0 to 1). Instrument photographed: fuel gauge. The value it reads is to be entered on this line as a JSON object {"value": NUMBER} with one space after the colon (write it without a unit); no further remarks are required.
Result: {"value": 0.25}
